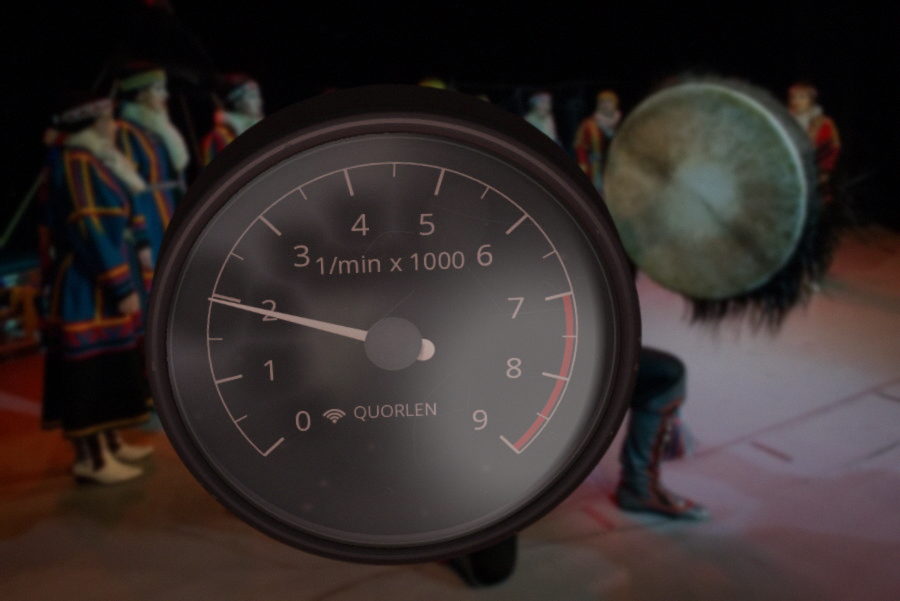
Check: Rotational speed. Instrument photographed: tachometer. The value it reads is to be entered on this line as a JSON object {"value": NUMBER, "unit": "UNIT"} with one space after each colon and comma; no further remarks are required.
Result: {"value": 2000, "unit": "rpm"}
